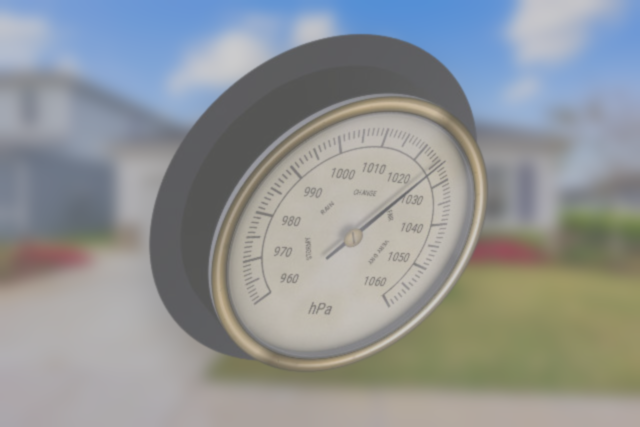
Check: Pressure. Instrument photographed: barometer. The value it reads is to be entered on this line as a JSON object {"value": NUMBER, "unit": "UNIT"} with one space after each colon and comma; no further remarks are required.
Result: {"value": 1025, "unit": "hPa"}
